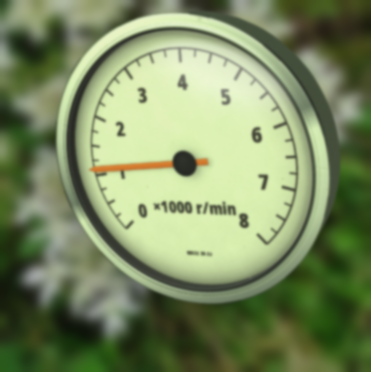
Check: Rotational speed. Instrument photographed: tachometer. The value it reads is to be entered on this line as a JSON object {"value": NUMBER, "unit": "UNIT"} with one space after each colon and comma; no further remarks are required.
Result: {"value": 1125, "unit": "rpm"}
